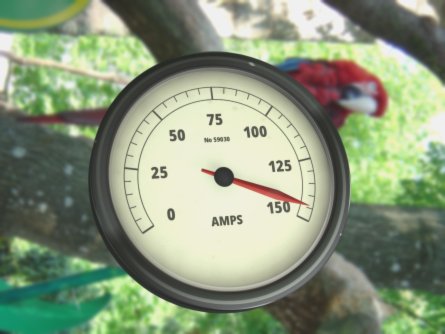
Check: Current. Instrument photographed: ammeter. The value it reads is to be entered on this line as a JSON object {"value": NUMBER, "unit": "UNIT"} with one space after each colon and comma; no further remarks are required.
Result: {"value": 145, "unit": "A"}
